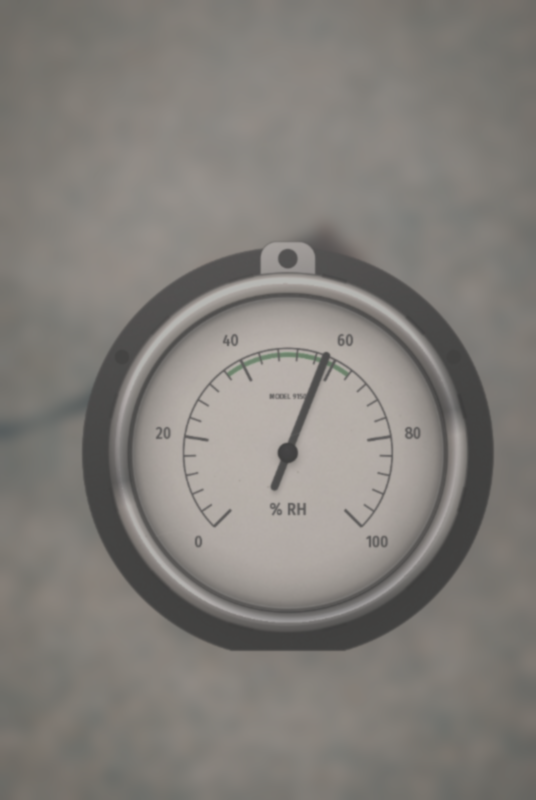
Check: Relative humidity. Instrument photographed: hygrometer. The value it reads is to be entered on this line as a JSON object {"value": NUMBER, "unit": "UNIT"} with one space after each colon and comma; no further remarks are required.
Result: {"value": 58, "unit": "%"}
